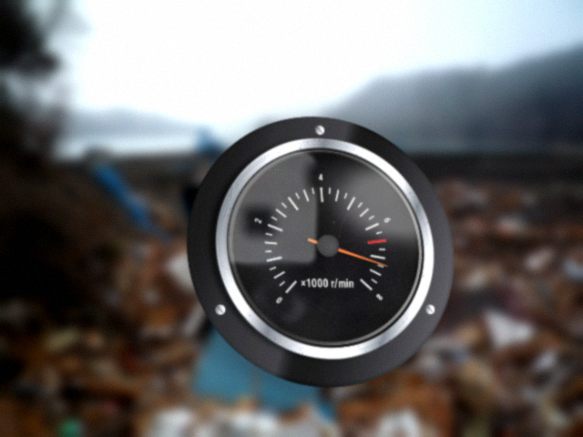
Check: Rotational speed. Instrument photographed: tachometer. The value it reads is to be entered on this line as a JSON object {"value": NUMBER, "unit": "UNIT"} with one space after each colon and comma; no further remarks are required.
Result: {"value": 7250, "unit": "rpm"}
